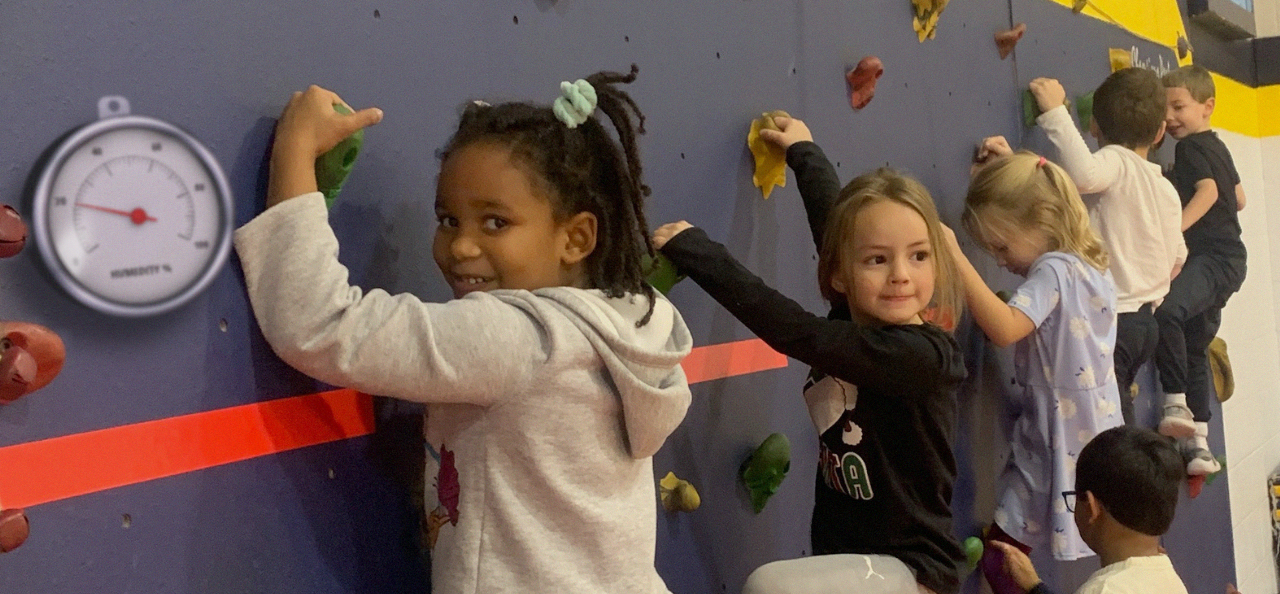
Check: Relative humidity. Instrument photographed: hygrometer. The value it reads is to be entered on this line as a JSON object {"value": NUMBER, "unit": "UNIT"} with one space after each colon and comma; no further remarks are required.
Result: {"value": 20, "unit": "%"}
